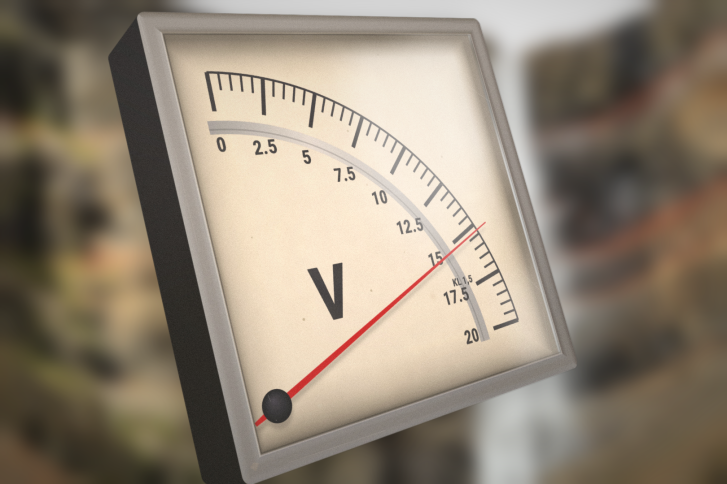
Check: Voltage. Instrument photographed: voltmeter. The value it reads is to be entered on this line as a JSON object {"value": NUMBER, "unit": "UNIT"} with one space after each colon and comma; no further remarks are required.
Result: {"value": 15.25, "unit": "V"}
